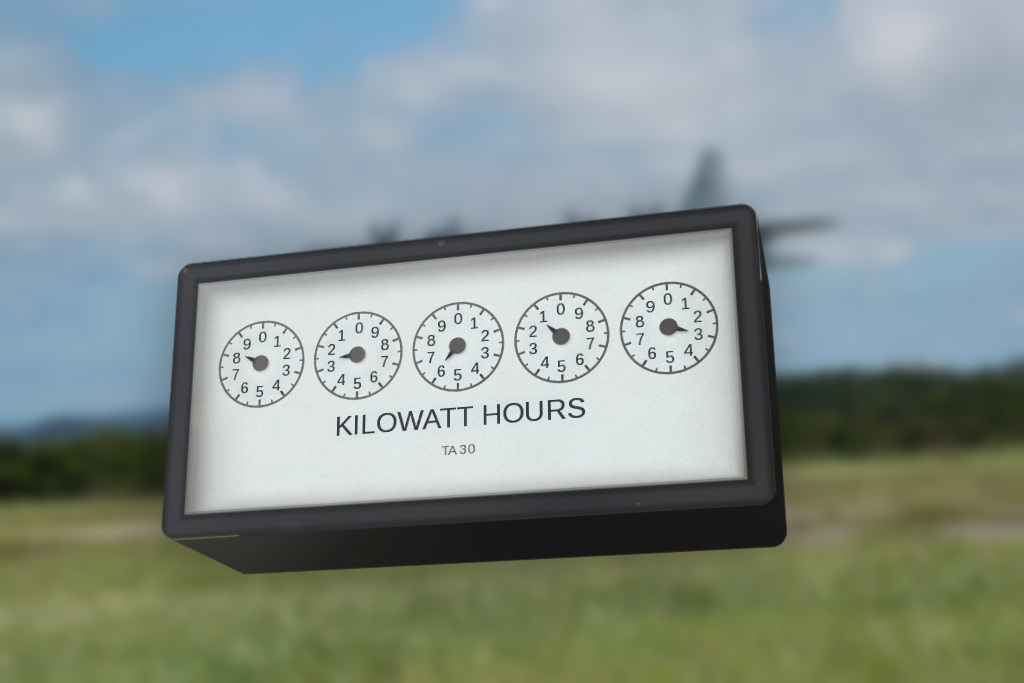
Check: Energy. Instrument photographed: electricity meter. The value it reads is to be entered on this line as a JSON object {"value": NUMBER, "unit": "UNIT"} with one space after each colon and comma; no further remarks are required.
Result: {"value": 82613, "unit": "kWh"}
